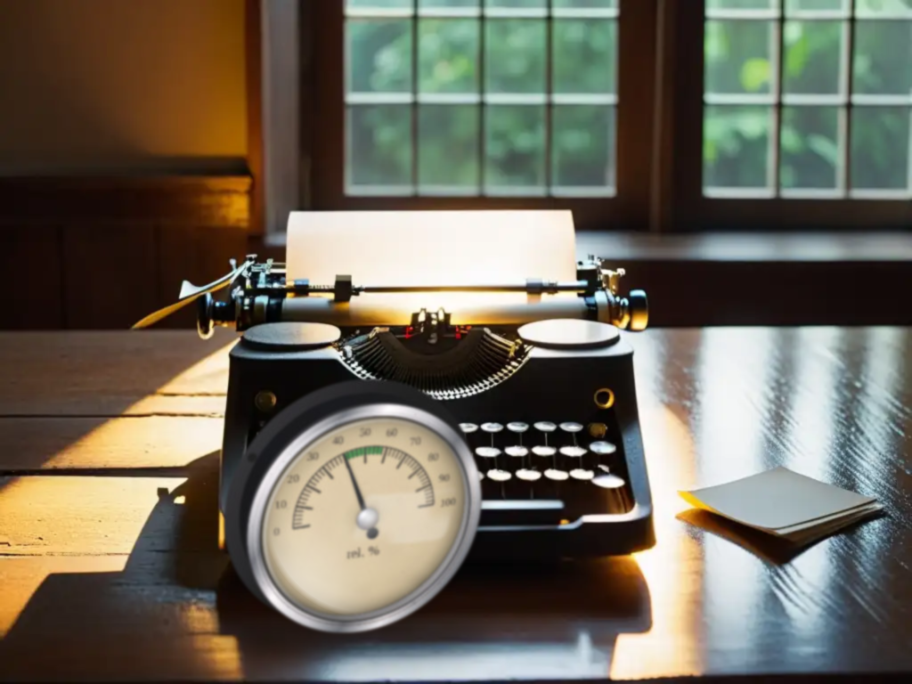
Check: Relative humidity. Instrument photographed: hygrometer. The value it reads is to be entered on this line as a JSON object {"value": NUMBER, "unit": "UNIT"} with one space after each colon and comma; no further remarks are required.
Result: {"value": 40, "unit": "%"}
